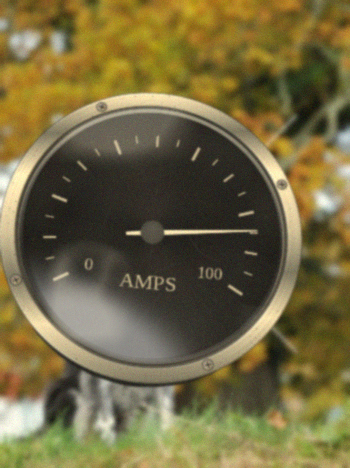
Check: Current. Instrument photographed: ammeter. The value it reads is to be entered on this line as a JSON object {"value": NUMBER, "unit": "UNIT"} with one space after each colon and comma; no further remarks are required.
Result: {"value": 85, "unit": "A"}
